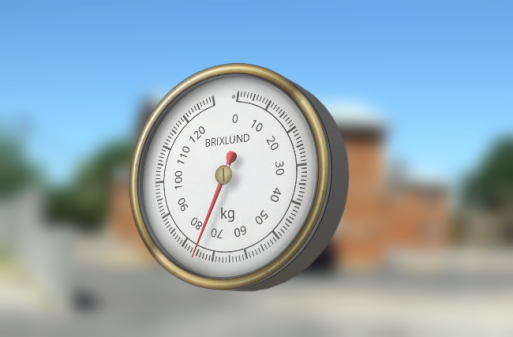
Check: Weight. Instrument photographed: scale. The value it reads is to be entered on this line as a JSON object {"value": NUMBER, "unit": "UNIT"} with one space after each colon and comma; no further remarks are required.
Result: {"value": 75, "unit": "kg"}
